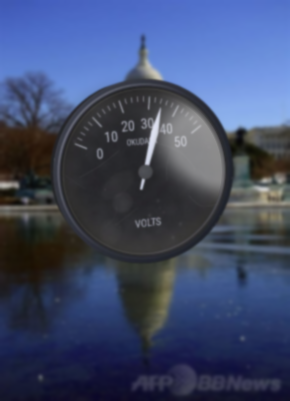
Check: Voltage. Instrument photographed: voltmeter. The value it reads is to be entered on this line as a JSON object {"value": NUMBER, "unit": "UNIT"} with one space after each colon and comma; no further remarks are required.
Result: {"value": 34, "unit": "V"}
